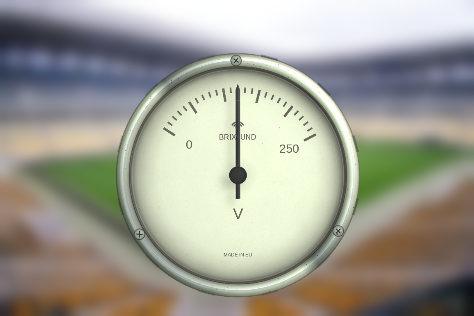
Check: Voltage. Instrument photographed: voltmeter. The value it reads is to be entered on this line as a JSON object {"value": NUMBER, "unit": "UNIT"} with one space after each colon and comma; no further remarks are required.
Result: {"value": 120, "unit": "V"}
